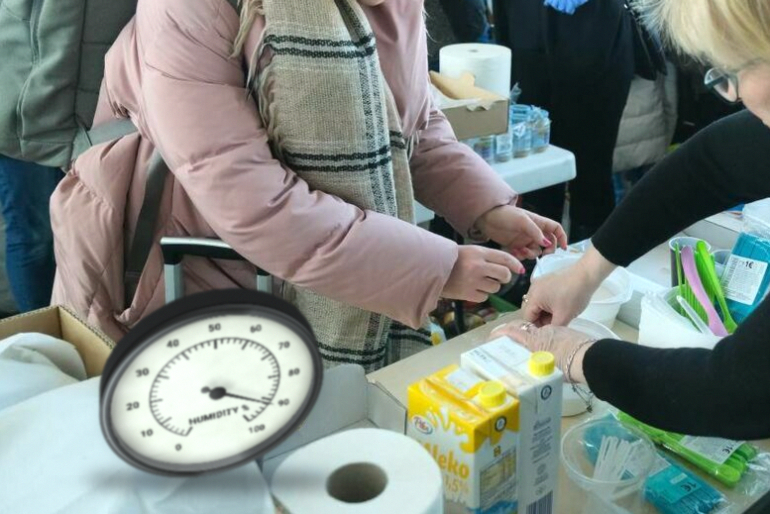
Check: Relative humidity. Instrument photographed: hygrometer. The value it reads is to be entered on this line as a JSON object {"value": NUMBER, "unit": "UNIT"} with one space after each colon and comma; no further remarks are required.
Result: {"value": 90, "unit": "%"}
